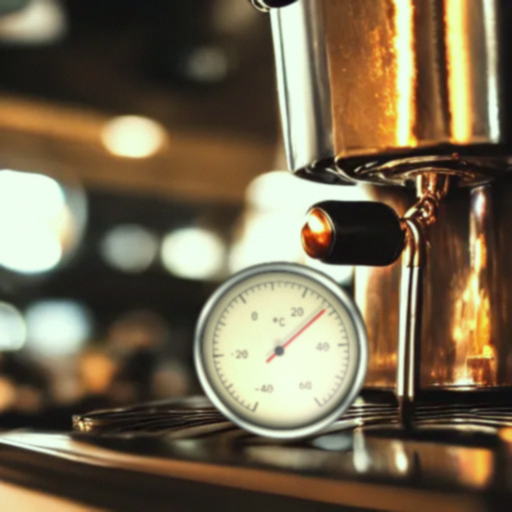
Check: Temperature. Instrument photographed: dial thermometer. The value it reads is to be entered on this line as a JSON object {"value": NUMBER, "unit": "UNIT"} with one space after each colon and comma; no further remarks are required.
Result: {"value": 28, "unit": "°C"}
